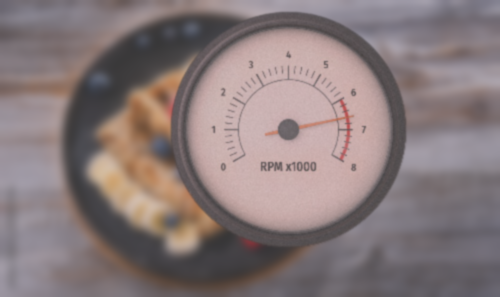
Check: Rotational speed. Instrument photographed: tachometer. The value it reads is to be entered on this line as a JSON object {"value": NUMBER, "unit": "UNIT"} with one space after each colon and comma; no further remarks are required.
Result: {"value": 6600, "unit": "rpm"}
